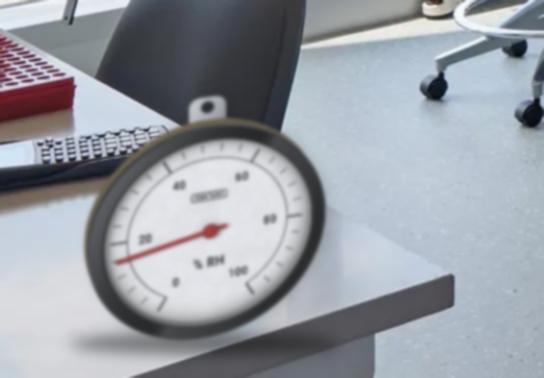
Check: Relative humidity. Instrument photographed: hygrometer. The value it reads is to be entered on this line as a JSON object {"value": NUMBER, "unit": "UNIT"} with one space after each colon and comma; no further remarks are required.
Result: {"value": 16, "unit": "%"}
